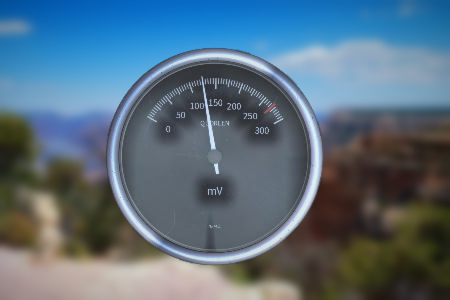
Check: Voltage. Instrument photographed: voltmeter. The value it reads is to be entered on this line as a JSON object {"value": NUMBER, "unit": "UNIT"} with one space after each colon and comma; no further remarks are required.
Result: {"value": 125, "unit": "mV"}
